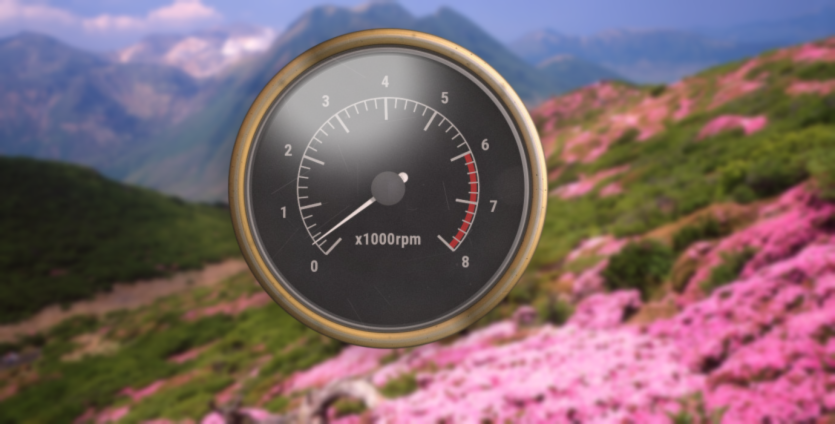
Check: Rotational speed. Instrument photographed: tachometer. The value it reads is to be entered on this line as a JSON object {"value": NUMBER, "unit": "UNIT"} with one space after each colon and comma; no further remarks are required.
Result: {"value": 300, "unit": "rpm"}
